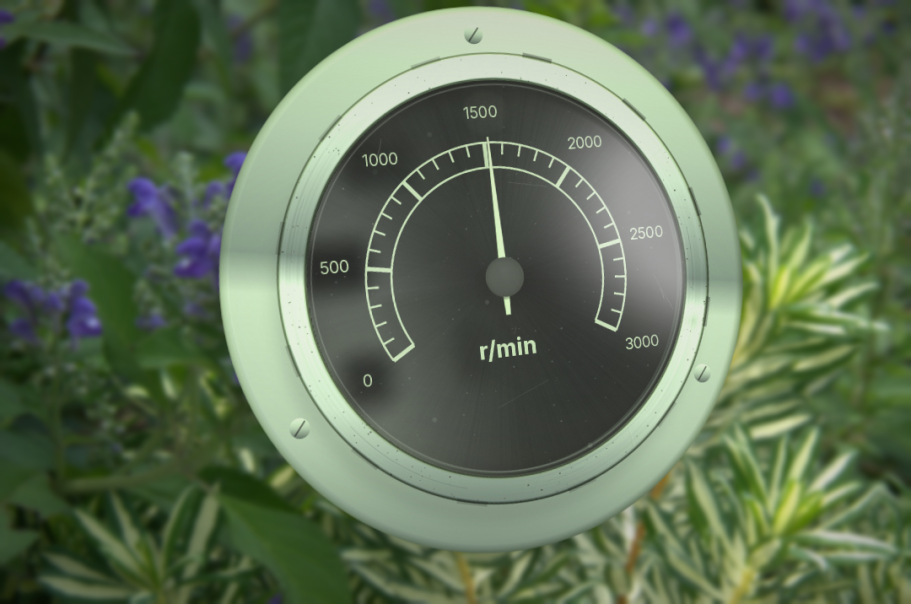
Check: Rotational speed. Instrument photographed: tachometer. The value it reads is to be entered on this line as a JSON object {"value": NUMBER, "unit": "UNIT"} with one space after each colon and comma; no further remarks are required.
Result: {"value": 1500, "unit": "rpm"}
